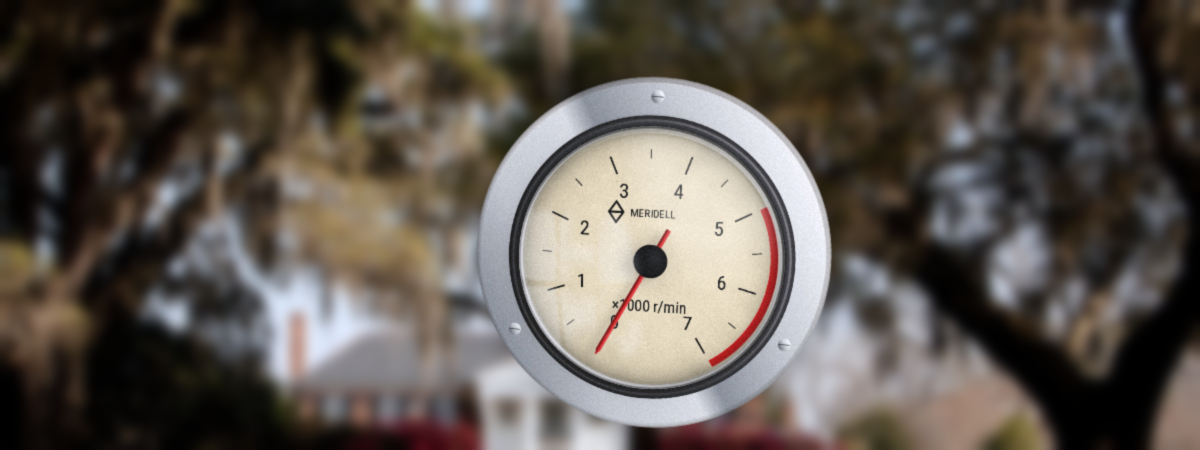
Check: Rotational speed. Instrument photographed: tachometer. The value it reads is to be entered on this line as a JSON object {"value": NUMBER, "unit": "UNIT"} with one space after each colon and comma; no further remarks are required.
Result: {"value": 0, "unit": "rpm"}
